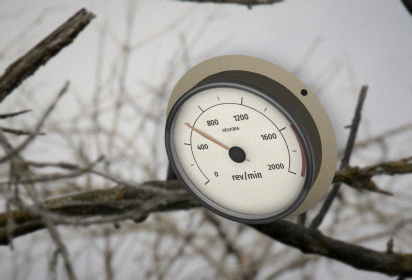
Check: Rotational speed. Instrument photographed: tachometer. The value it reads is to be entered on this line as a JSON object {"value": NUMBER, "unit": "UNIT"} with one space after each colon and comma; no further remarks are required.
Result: {"value": 600, "unit": "rpm"}
